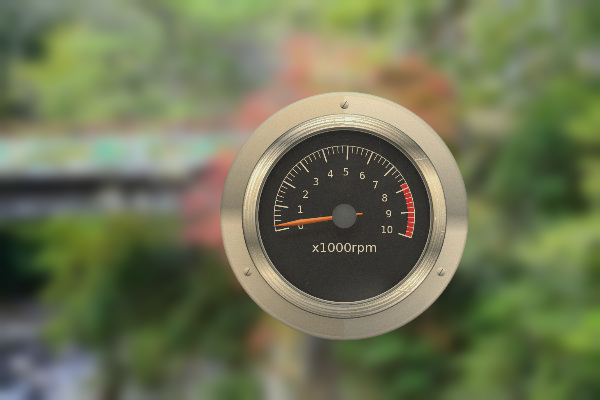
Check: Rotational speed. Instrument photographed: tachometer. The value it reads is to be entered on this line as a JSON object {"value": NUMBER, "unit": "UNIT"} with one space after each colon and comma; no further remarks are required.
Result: {"value": 200, "unit": "rpm"}
